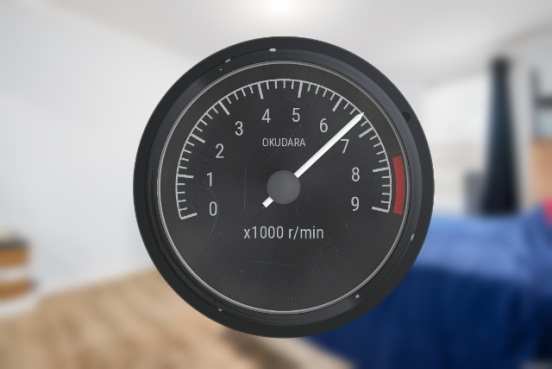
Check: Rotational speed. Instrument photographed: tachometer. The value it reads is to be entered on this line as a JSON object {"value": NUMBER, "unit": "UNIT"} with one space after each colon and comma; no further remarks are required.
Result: {"value": 6600, "unit": "rpm"}
